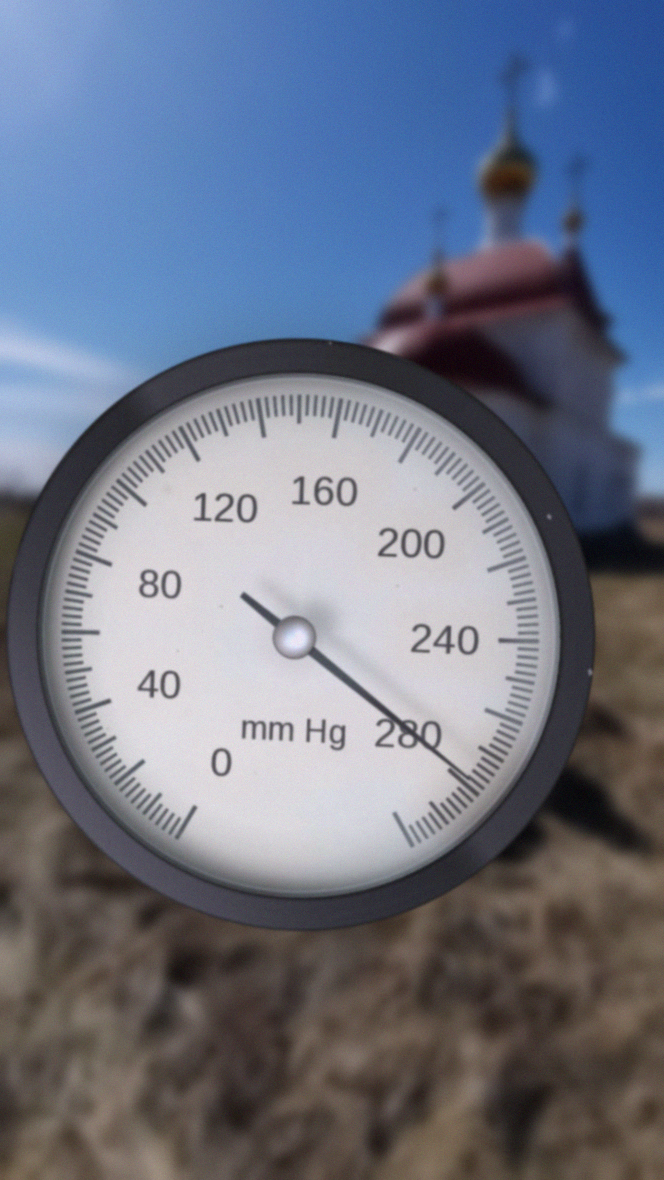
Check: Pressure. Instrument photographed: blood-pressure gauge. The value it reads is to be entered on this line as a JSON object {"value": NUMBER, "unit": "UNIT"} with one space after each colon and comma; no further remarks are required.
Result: {"value": 278, "unit": "mmHg"}
